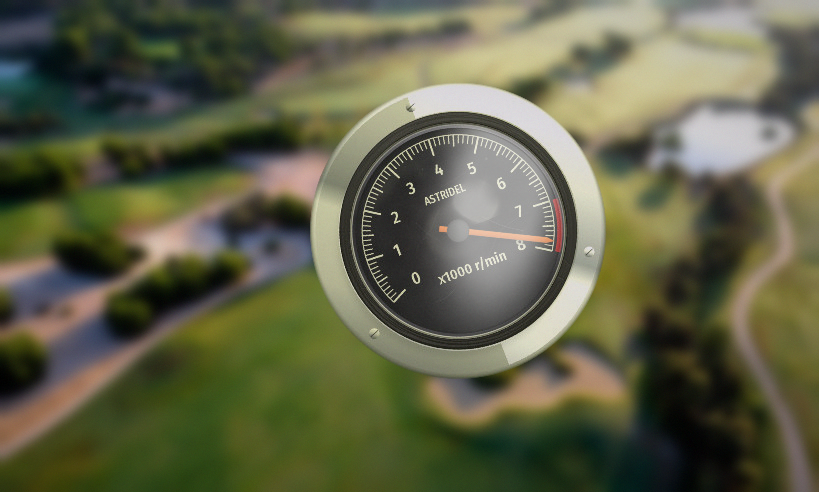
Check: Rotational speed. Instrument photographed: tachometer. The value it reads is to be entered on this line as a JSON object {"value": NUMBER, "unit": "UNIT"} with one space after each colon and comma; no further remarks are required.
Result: {"value": 7800, "unit": "rpm"}
